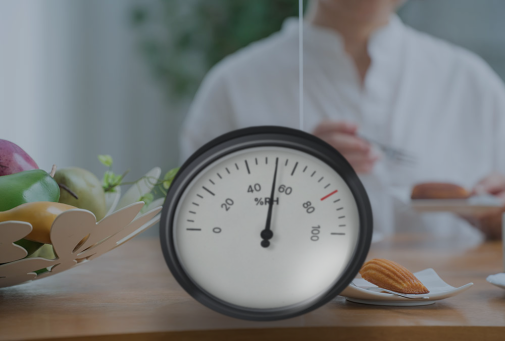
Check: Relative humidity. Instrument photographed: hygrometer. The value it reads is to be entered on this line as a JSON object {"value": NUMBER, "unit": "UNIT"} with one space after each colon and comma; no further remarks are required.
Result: {"value": 52, "unit": "%"}
